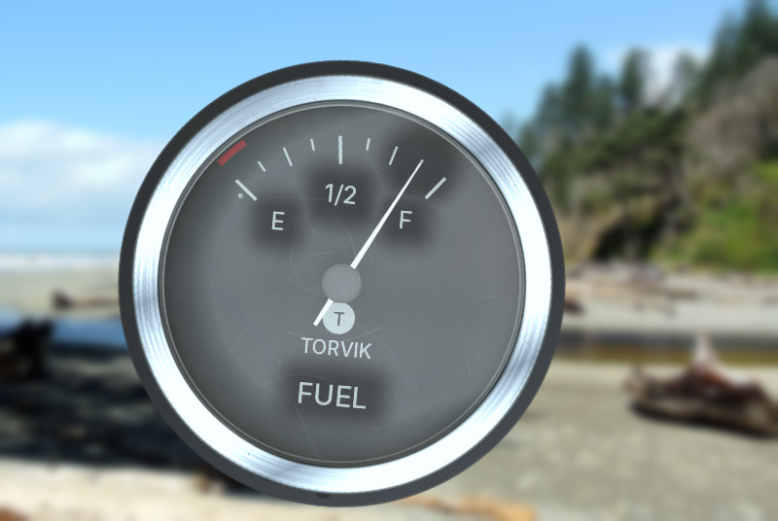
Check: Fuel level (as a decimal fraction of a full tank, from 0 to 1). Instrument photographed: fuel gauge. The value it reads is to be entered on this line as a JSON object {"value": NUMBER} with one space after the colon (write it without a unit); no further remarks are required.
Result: {"value": 0.875}
